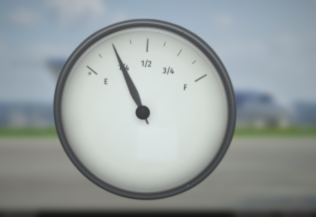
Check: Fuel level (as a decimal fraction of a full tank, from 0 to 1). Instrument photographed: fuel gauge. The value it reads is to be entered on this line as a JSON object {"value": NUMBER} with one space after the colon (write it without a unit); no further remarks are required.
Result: {"value": 0.25}
